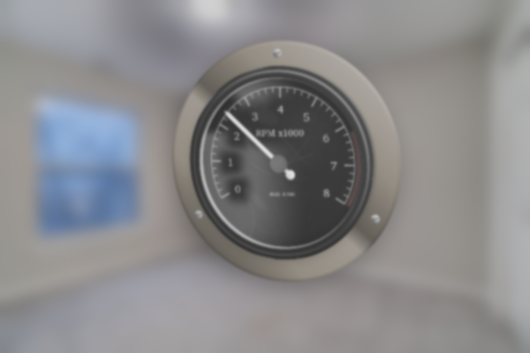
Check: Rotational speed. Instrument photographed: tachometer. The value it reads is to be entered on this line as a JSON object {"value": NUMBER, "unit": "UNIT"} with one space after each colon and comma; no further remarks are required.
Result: {"value": 2400, "unit": "rpm"}
